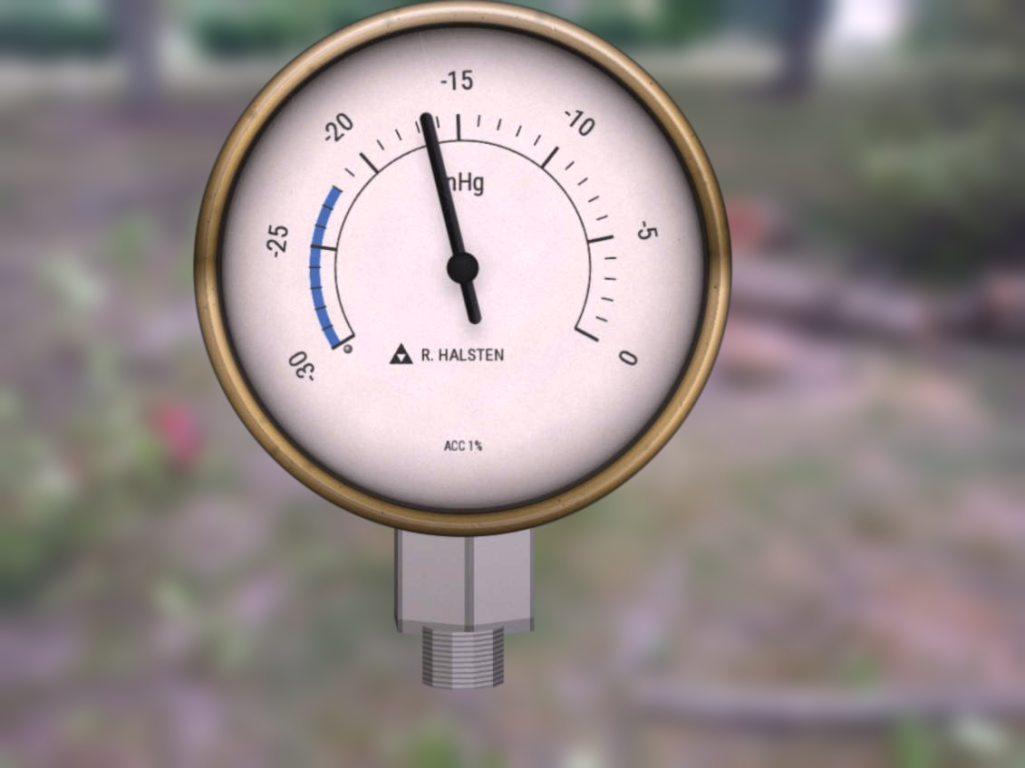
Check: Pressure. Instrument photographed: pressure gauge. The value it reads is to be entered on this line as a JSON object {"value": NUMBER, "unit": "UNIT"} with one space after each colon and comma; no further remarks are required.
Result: {"value": -16.5, "unit": "inHg"}
